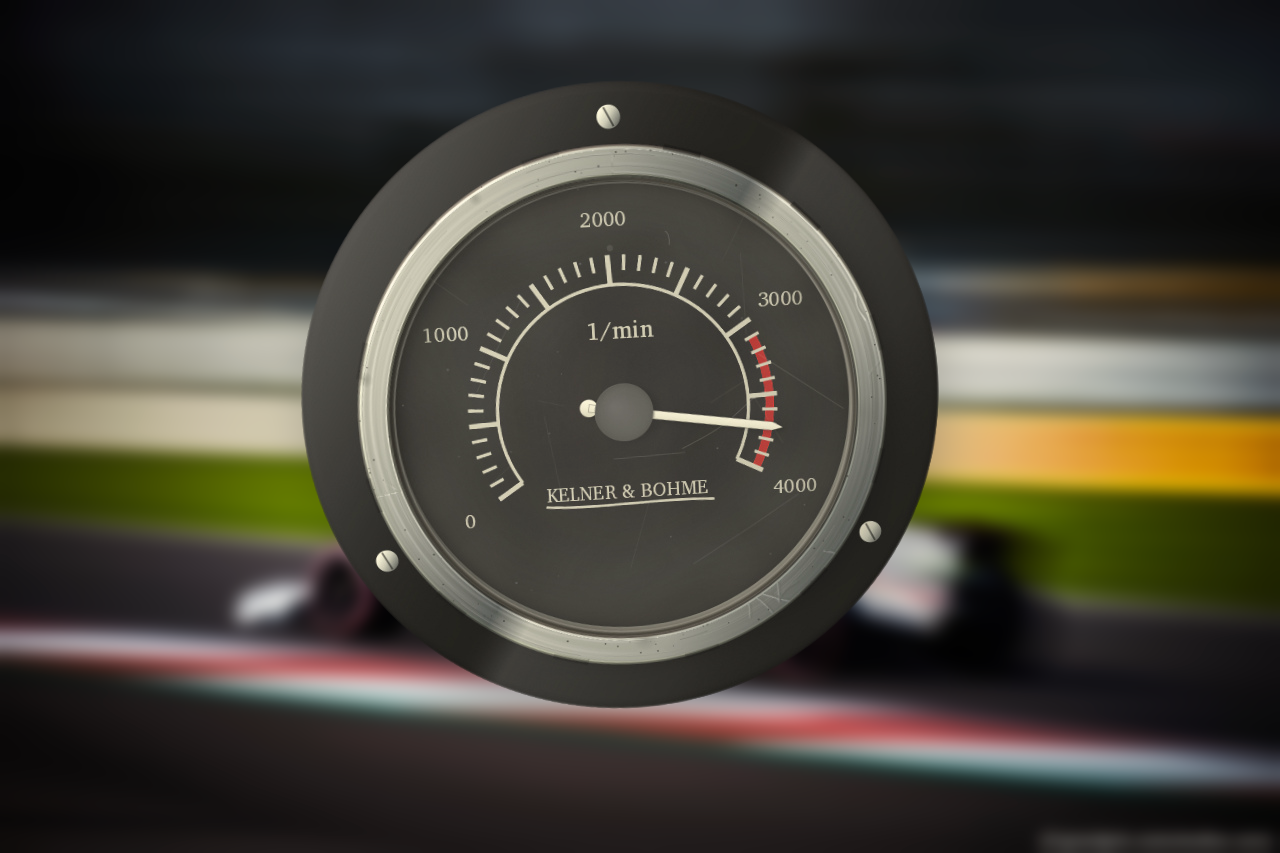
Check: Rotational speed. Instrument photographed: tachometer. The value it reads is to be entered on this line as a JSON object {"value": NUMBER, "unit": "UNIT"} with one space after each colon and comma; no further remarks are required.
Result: {"value": 3700, "unit": "rpm"}
